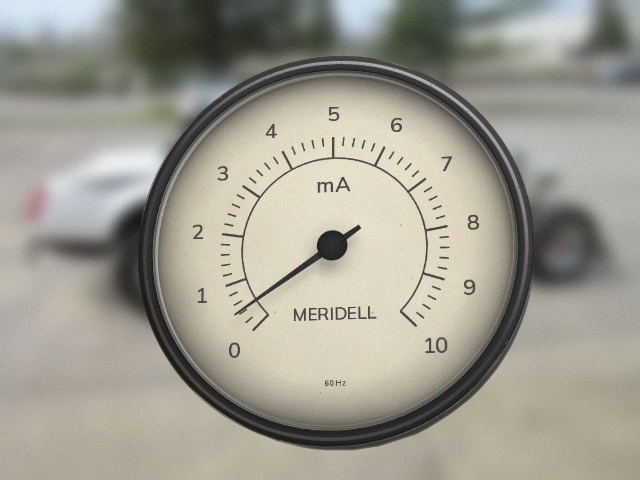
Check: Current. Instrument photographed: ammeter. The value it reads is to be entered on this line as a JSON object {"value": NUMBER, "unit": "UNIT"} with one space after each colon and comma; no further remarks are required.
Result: {"value": 0.4, "unit": "mA"}
